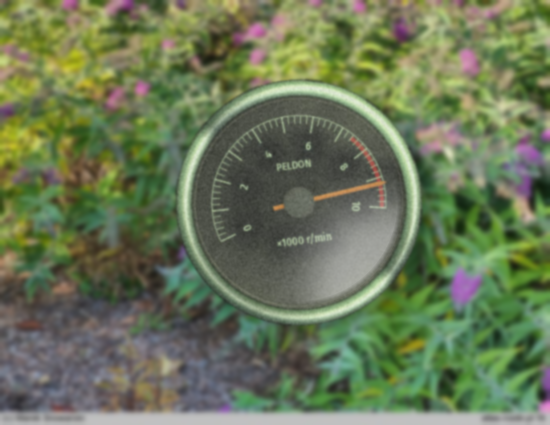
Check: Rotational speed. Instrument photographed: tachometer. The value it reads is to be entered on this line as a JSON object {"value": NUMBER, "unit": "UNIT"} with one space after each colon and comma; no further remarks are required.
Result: {"value": 9200, "unit": "rpm"}
